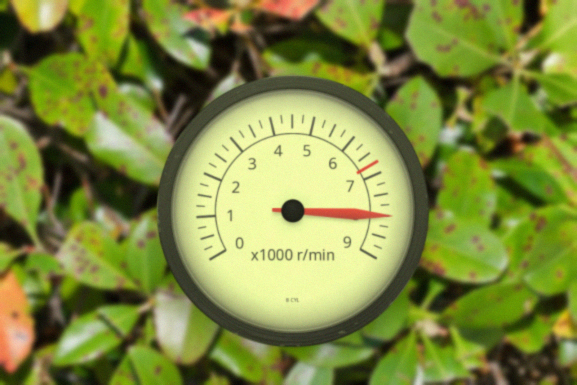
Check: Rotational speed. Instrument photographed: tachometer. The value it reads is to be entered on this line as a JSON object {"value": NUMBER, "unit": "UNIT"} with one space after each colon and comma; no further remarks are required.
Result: {"value": 8000, "unit": "rpm"}
